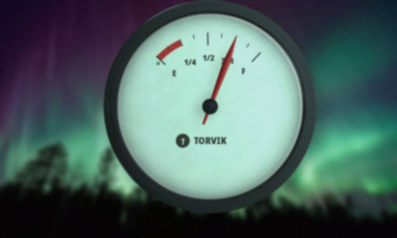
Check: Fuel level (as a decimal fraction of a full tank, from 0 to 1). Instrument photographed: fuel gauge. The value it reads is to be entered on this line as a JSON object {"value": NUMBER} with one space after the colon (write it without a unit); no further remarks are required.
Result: {"value": 0.75}
